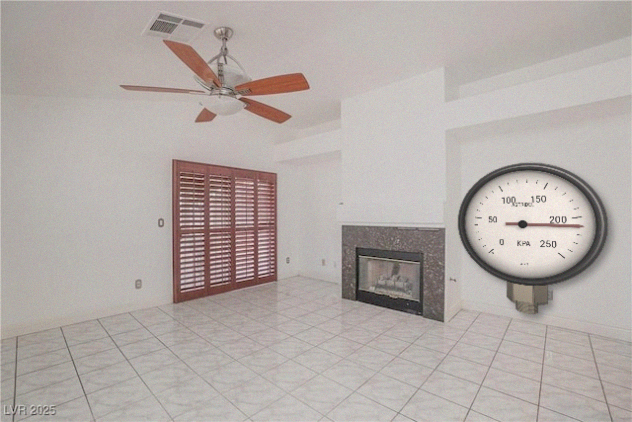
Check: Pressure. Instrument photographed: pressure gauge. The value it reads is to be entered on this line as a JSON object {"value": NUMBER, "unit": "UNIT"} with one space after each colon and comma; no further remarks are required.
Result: {"value": 210, "unit": "kPa"}
